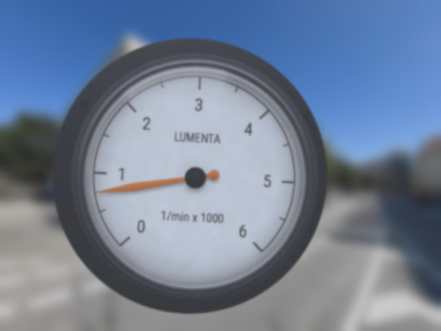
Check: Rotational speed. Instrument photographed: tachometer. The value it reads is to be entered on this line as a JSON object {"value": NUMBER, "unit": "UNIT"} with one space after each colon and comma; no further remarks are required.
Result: {"value": 750, "unit": "rpm"}
